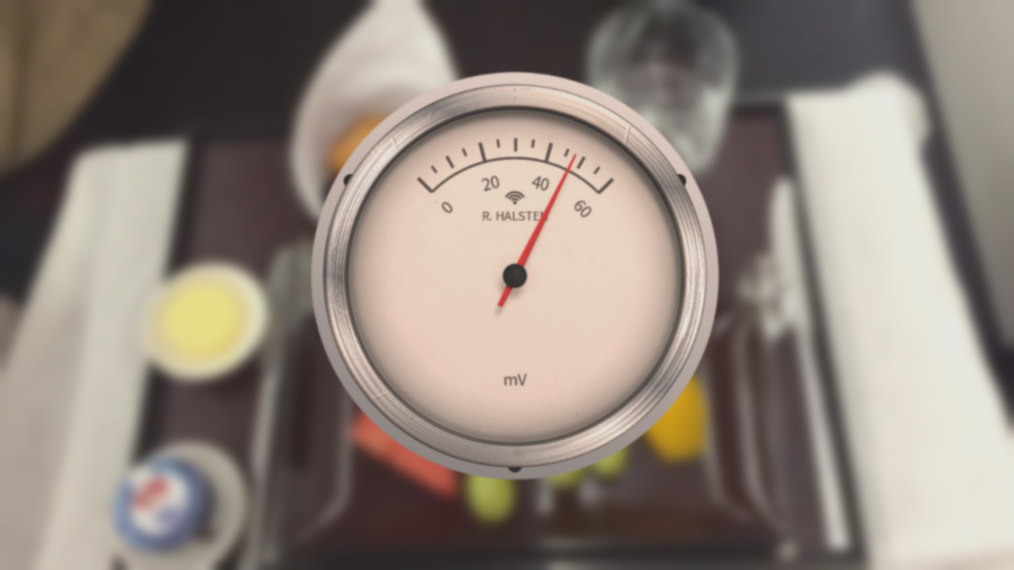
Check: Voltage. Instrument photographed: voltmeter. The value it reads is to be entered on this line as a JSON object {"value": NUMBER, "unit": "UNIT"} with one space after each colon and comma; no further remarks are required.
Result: {"value": 47.5, "unit": "mV"}
